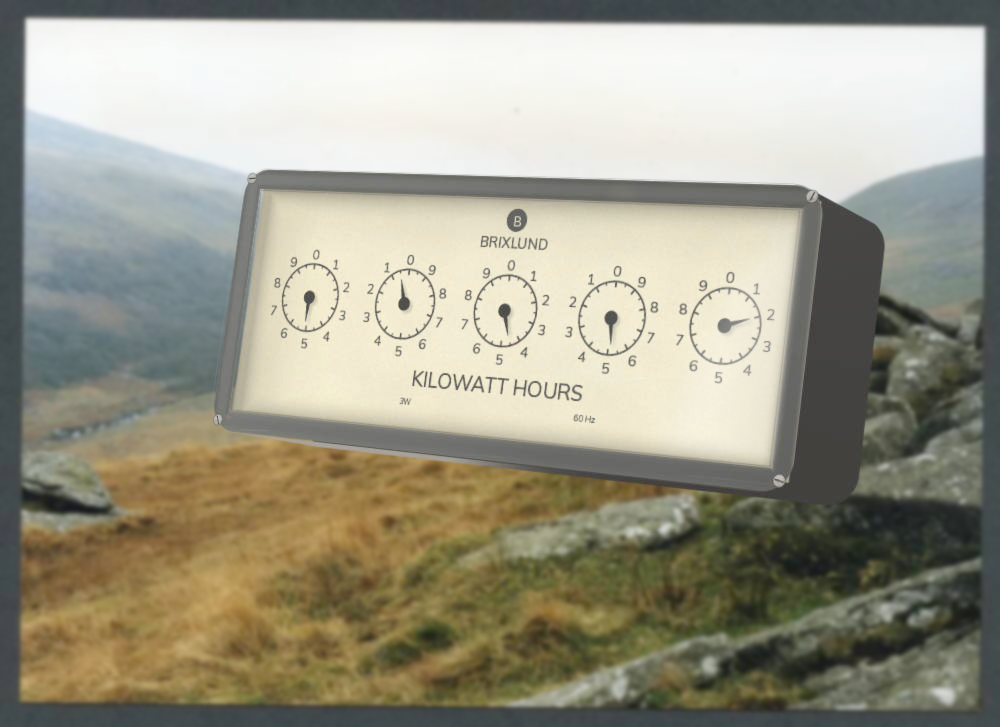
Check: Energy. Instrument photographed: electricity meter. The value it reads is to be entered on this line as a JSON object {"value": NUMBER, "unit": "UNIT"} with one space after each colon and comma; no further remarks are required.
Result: {"value": 50452, "unit": "kWh"}
